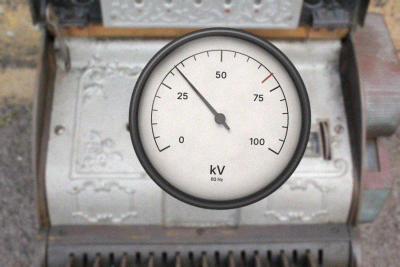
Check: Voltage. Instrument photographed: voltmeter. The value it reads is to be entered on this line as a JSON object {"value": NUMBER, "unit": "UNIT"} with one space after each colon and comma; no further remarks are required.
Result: {"value": 32.5, "unit": "kV"}
